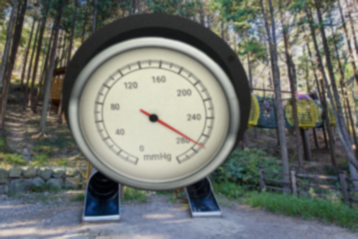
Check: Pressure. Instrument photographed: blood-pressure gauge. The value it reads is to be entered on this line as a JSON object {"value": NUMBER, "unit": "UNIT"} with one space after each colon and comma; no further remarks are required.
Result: {"value": 270, "unit": "mmHg"}
